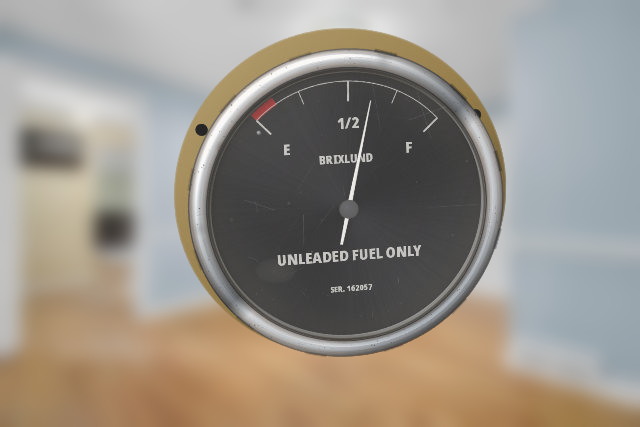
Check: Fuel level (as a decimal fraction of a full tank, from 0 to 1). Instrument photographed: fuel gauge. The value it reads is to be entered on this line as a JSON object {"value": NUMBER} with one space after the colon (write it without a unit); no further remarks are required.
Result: {"value": 0.625}
